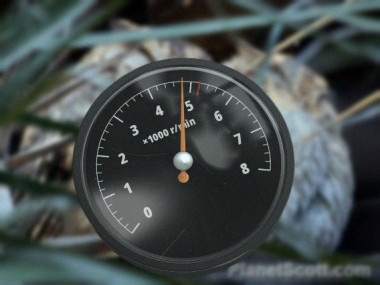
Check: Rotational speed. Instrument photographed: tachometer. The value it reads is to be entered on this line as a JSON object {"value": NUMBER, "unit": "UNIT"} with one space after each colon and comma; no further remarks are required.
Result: {"value": 4800, "unit": "rpm"}
